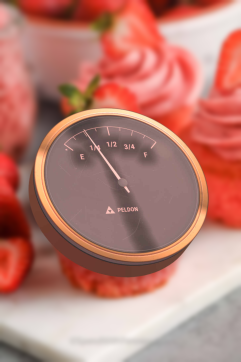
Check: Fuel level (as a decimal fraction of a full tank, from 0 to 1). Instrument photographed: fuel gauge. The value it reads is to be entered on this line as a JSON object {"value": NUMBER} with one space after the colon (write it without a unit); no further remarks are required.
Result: {"value": 0.25}
